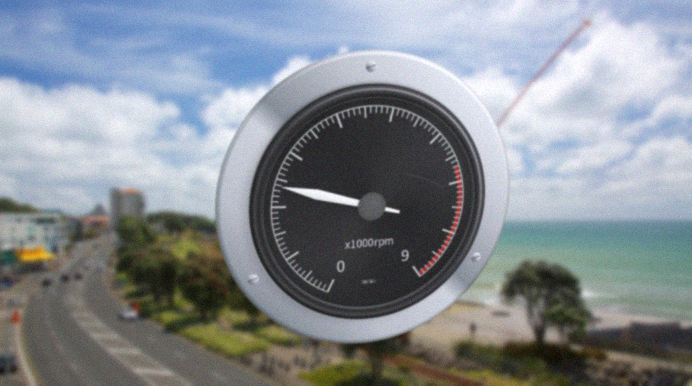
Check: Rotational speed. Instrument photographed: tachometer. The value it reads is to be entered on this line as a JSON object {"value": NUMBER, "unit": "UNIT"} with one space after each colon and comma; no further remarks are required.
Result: {"value": 2400, "unit": "rpm"}
